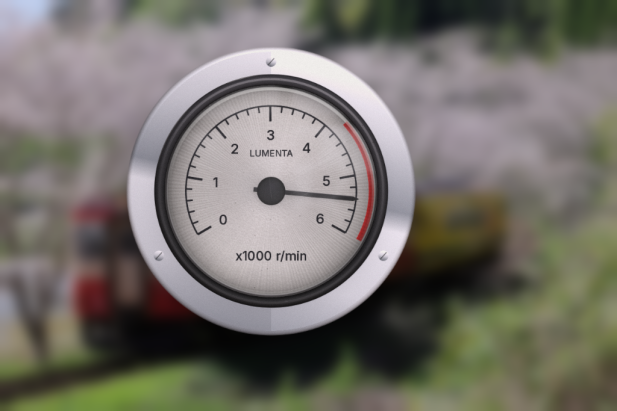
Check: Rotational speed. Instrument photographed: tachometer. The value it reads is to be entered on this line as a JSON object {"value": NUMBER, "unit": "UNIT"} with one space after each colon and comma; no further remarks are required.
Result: {"value": 5400, "unit": "rpm"}
